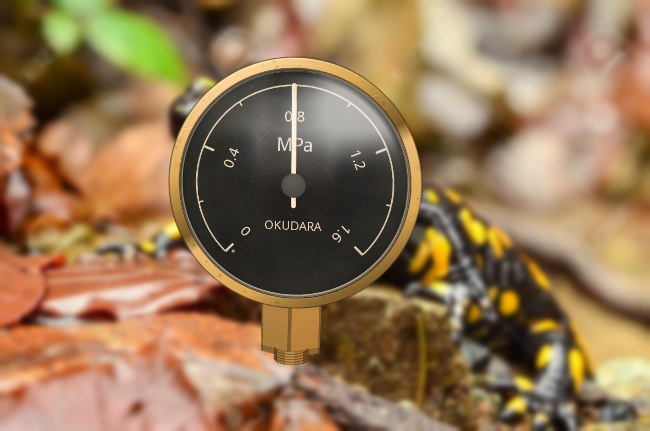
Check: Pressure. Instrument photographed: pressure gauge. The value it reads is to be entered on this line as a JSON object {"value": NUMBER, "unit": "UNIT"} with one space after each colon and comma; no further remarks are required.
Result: {"value": 0.8, "unit": "MPa"}
